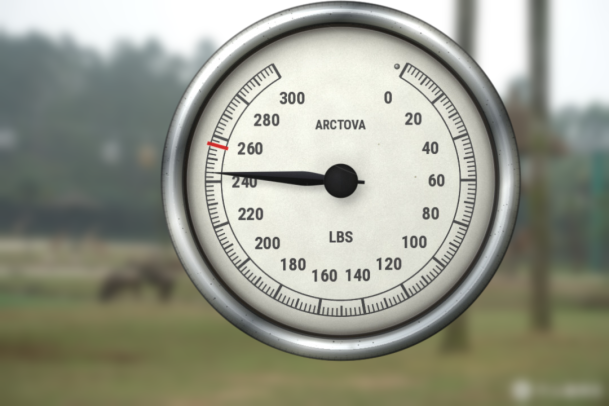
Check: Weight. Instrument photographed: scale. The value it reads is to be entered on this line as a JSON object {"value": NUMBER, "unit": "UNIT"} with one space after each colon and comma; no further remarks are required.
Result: {"value": 244, "unit": "lb"}
